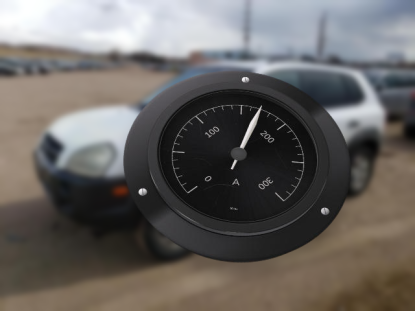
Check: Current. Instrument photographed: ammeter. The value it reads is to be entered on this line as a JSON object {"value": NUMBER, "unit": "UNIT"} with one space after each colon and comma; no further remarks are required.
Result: {"value": 170, "unit": "A"}
